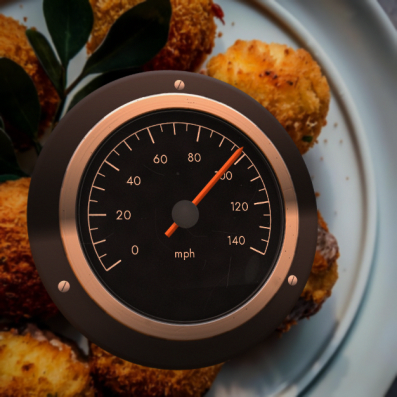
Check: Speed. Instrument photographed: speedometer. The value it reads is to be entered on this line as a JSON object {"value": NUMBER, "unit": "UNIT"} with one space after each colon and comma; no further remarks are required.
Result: {"value": 97.5, "unit": "mph"}
